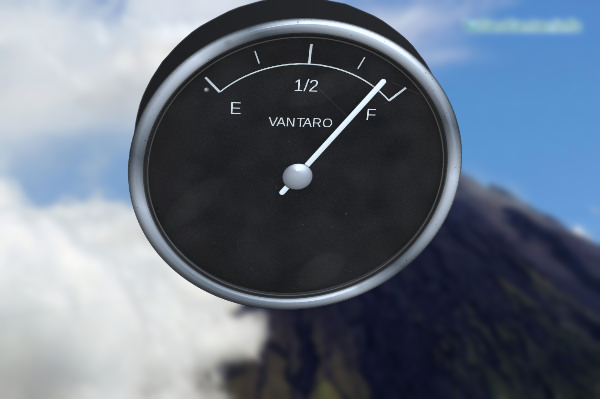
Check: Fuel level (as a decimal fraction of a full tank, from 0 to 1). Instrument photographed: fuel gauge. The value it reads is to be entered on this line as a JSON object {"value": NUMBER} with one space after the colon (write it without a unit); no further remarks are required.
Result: {"value": 0.875}
